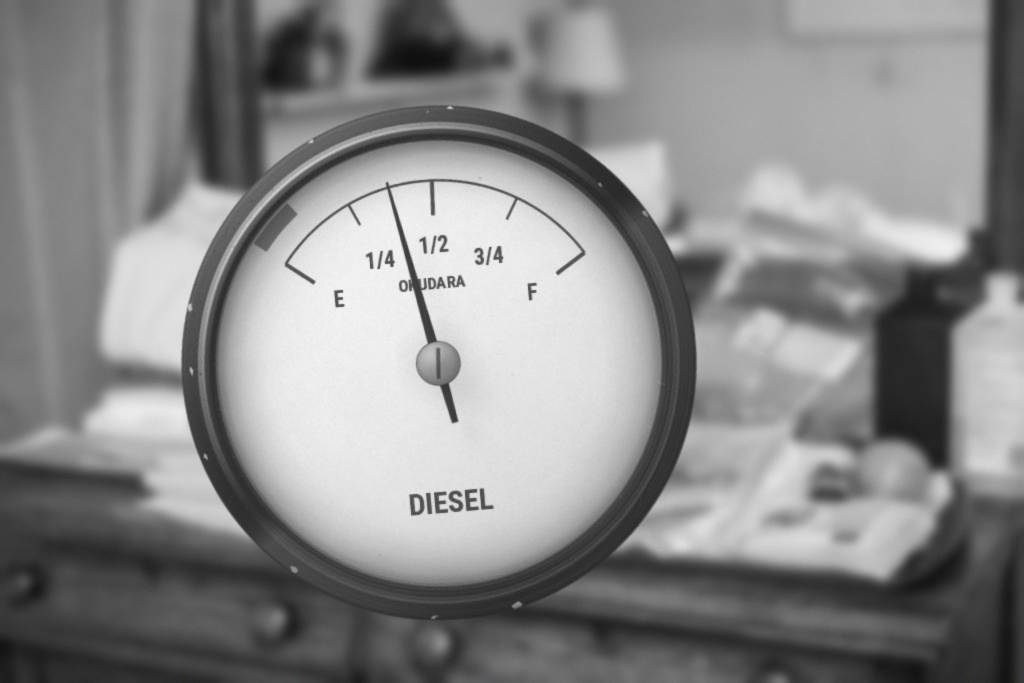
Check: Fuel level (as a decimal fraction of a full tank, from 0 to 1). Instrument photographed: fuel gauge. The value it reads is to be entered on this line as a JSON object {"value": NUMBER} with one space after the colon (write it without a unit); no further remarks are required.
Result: {"value": 0.375}
